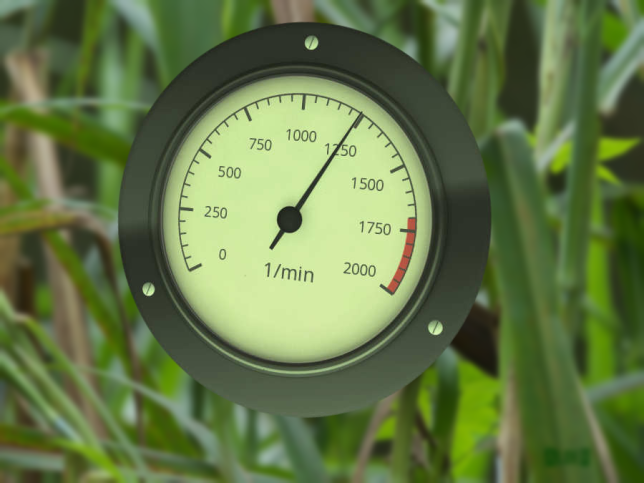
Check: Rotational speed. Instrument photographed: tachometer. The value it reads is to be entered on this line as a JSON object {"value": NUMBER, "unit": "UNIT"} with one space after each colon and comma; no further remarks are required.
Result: {"value": 1250, "unit": "rpm"}
